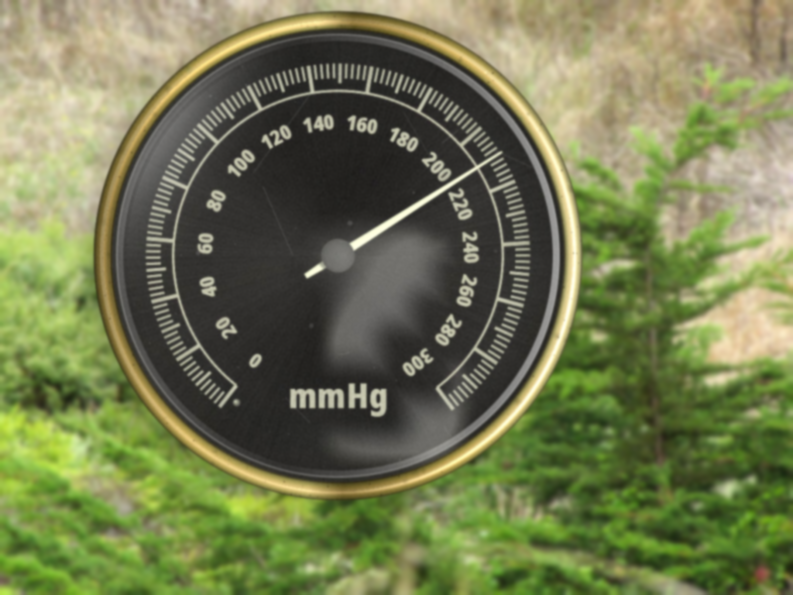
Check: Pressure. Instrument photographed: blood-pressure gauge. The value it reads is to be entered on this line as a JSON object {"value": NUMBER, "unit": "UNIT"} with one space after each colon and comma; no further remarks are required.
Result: {"value": 210, "unit": "mmHg"}
